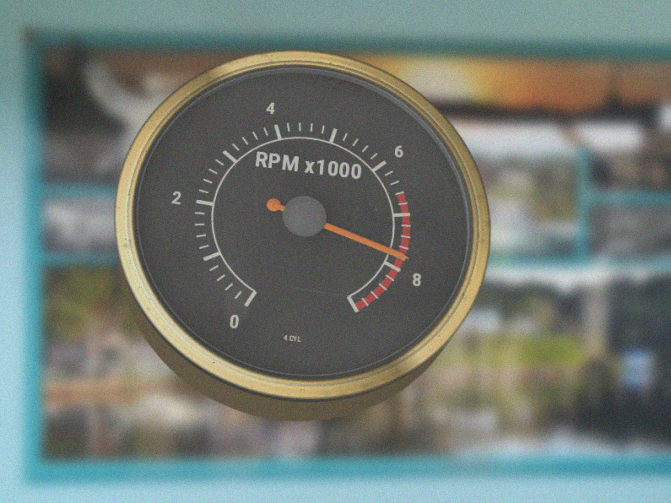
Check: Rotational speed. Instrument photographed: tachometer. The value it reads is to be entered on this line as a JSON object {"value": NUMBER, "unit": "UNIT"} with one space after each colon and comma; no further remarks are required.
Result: {"value": 7800, "unit": "rpm"}
